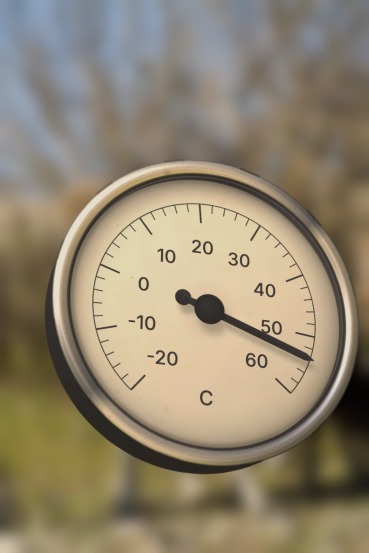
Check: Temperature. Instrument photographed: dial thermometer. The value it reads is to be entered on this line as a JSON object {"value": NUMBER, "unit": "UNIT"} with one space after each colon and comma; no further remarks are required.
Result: {"value": 54, "unit": "°C"}
